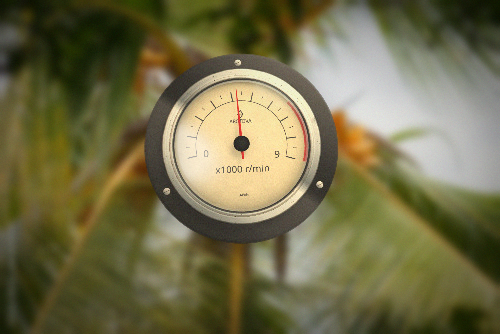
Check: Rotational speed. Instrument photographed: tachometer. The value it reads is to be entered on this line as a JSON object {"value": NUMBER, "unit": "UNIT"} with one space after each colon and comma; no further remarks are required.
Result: {"value": 4250, "unit": "rpm"}
